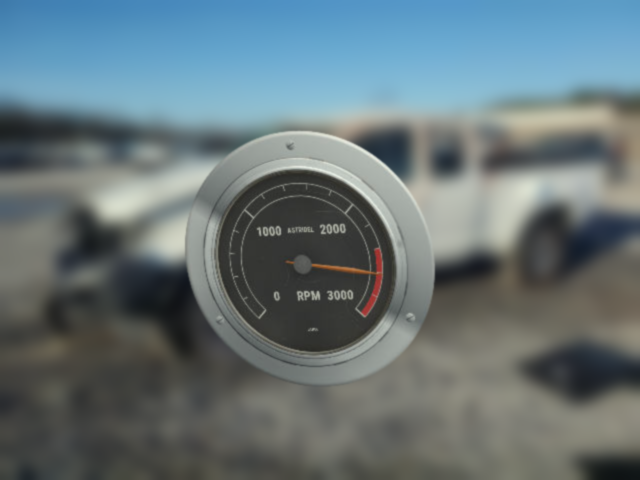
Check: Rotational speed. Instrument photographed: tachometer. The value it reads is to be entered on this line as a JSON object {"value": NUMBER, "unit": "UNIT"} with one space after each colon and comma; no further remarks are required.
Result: {"value": 2600, "unit": "rpm"}
